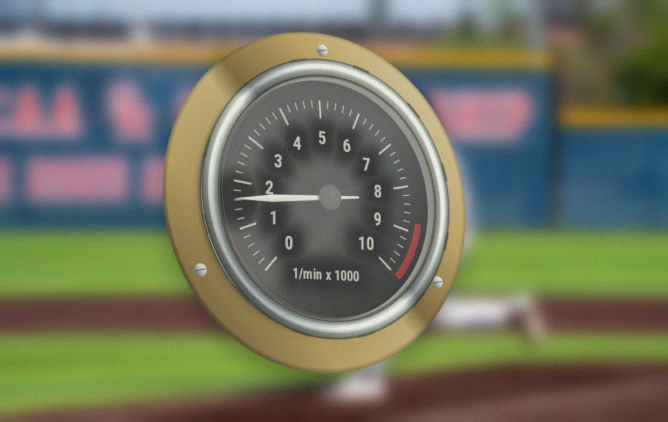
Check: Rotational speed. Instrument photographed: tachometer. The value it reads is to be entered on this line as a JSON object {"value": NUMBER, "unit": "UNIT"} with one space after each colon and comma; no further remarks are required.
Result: {"value": 1600, "unit": "rpm"}
